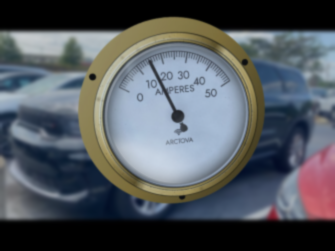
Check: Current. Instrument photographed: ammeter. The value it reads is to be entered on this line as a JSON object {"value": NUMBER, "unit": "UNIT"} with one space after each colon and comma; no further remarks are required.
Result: {"value": 15, "unit": "A"}
